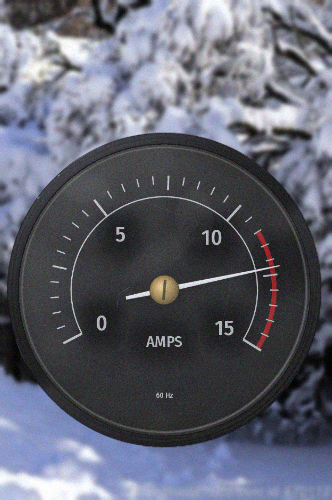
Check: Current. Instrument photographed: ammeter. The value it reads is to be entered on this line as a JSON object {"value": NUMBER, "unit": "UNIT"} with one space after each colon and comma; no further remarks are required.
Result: {"value": 12.25, "unit": "A"}
